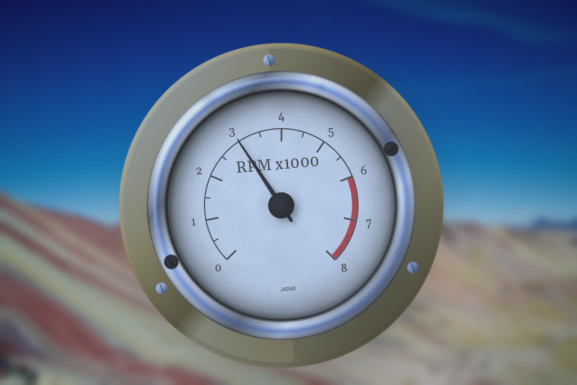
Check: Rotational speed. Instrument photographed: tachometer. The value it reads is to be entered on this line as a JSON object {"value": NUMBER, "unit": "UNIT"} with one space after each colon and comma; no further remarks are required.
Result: {"value": 3000, "unit": "rpm"}
